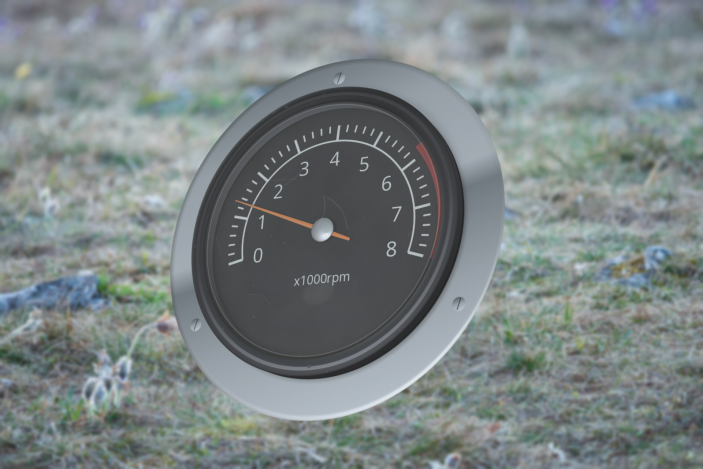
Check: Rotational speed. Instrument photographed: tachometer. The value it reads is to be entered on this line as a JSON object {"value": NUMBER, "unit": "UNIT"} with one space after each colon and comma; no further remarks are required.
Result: {"value": 1300, "unit": "rpm"}
